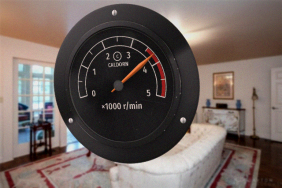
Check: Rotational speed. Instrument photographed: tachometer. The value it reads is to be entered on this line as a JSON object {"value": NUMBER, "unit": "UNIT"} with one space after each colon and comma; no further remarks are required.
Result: {"value": 3750, "unit": "rpm"}
